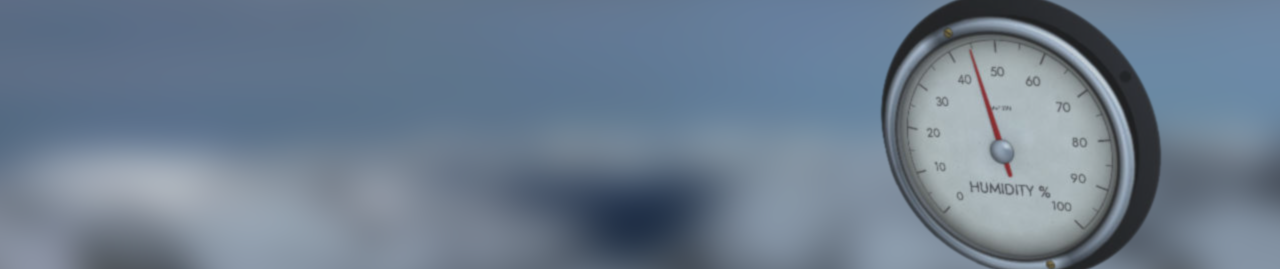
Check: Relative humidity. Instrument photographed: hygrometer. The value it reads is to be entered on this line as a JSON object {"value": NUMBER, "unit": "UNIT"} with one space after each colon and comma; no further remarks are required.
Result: {"value": 45, "unit": "%"}
